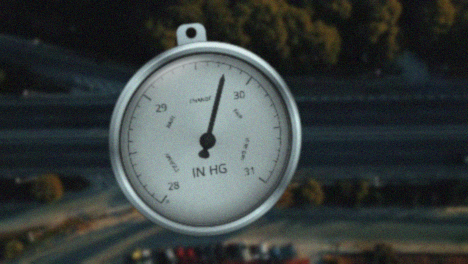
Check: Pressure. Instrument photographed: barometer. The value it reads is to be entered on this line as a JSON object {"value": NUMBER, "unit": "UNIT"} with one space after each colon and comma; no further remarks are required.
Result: {"value": 29.75, "unit": "inHg"}
